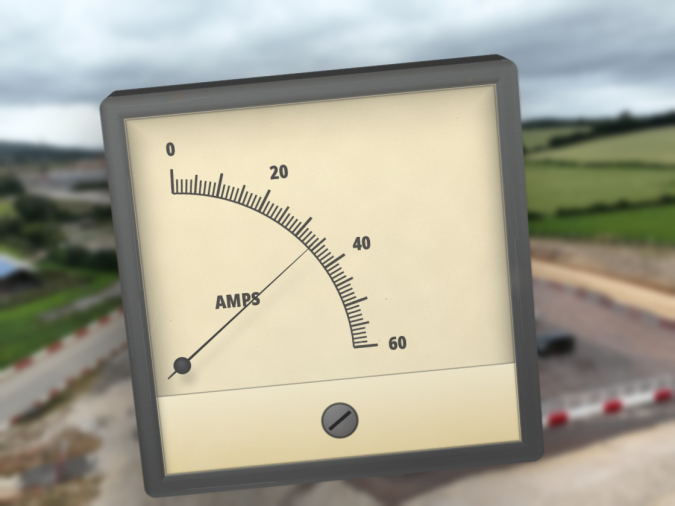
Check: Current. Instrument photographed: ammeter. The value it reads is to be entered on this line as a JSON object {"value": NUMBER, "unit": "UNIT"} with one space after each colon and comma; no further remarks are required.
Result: {"value": 34, "unit": "A"}
